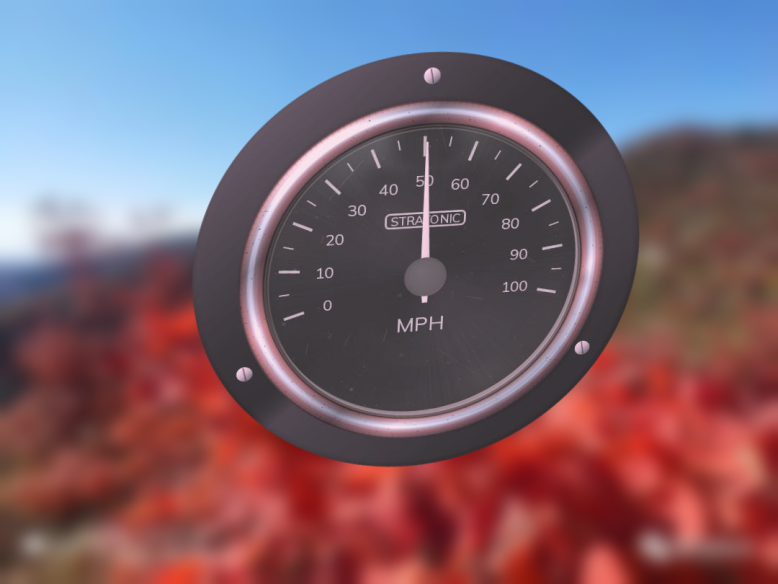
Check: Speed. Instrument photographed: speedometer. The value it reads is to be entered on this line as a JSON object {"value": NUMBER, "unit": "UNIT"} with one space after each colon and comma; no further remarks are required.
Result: {"value": 50, "unit": "mph"}
